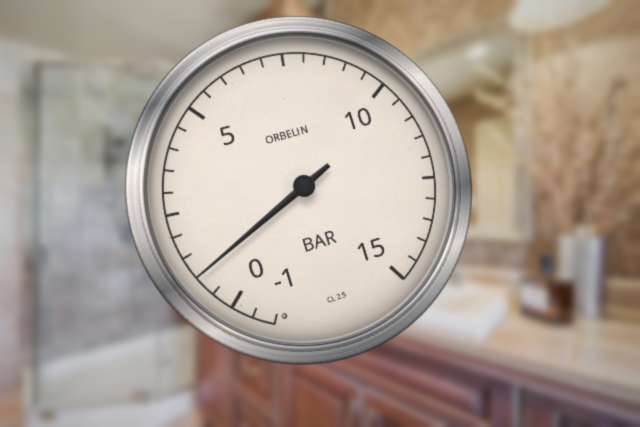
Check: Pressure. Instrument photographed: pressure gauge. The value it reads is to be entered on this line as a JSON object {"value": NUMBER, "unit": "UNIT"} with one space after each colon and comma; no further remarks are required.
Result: {"value": 1, "unit": "bar"}
